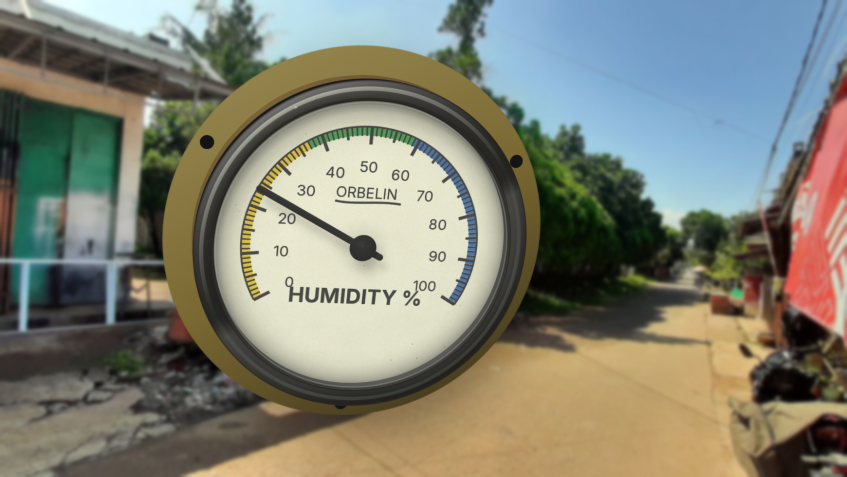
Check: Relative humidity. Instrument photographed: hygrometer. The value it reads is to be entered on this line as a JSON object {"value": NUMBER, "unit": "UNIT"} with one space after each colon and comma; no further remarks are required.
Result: {"value": 24, "unit": "%"}
